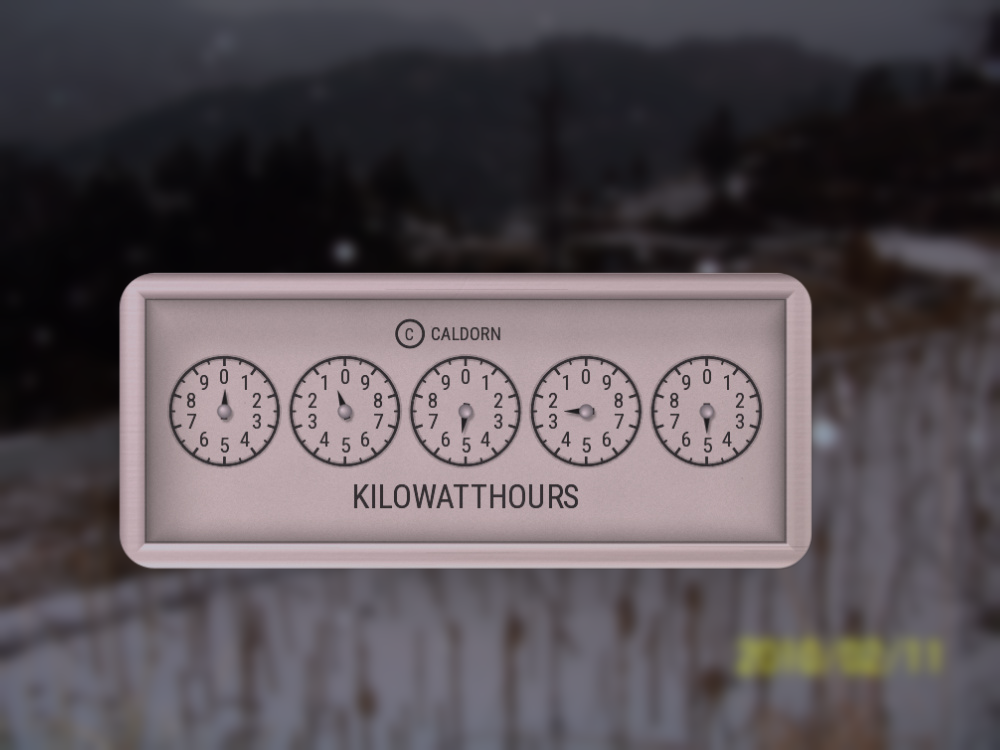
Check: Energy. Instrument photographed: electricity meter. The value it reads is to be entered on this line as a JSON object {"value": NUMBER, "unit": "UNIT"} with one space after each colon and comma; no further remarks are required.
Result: {"value": 525, "unit": "kWh"}
